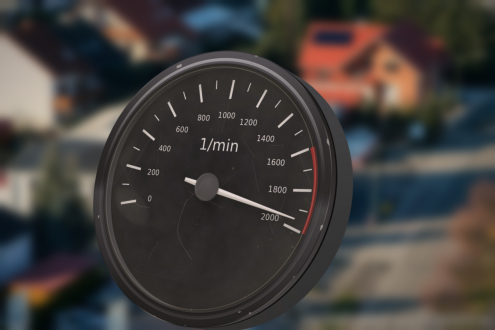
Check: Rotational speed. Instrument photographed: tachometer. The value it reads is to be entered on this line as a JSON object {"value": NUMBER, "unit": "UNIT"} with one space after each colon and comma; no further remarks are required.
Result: {"value": 1950, "unit": "rpm"}
